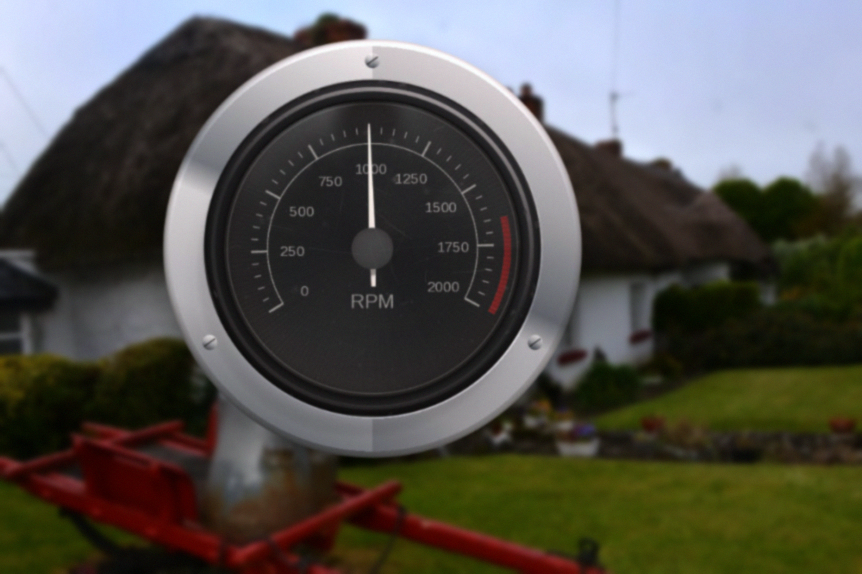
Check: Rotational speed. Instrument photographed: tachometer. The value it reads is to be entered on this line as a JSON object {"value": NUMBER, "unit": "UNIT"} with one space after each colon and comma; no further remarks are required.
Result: {"value": 1000, "unit": "rpm"}
